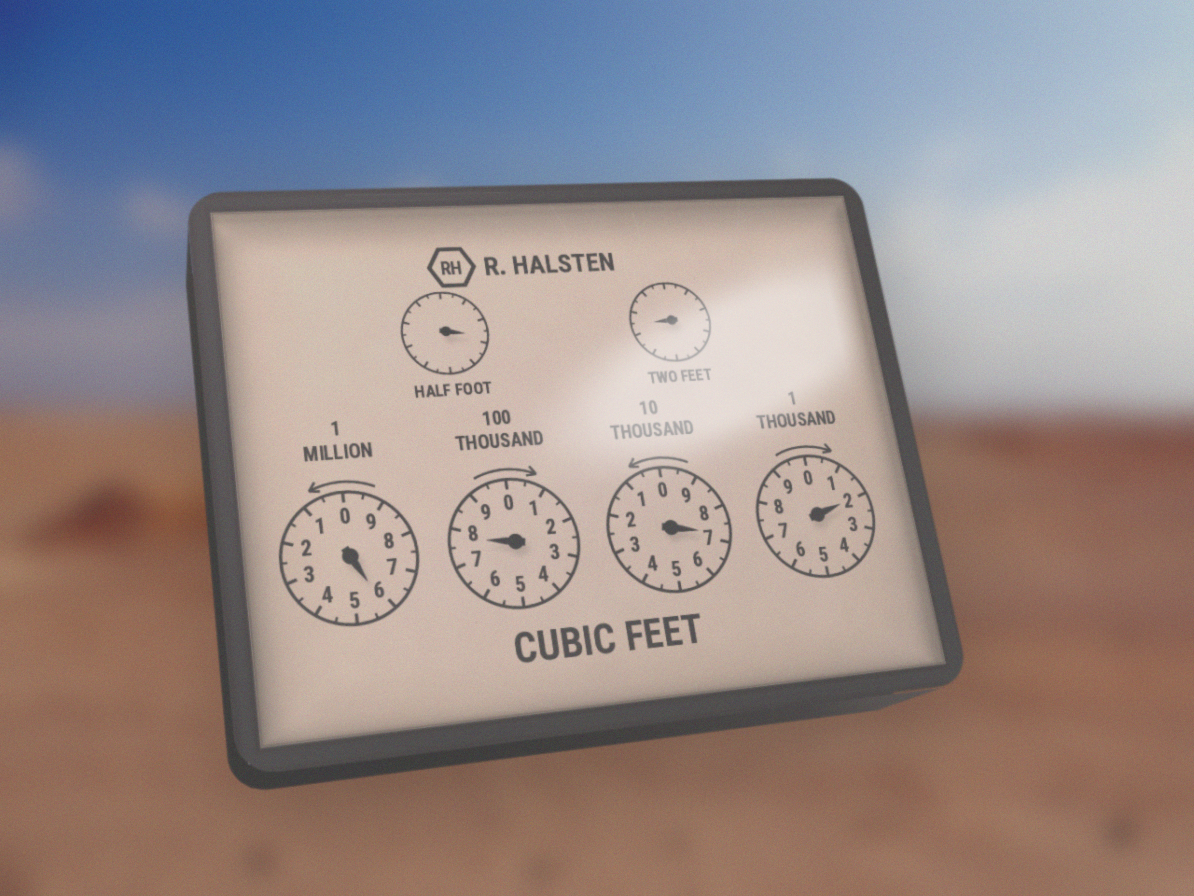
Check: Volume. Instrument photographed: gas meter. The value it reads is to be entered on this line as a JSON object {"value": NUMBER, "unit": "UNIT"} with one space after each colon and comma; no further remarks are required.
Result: {"value": 577200, "unit": "ft³"}
